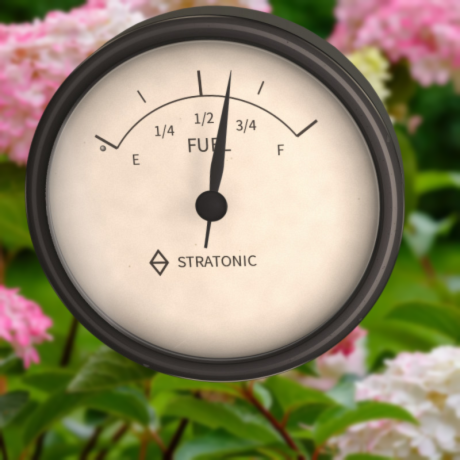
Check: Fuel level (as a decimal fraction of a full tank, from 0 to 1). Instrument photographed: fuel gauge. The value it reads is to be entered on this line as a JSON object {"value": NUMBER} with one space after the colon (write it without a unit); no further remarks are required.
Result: {"value": 0.625}
